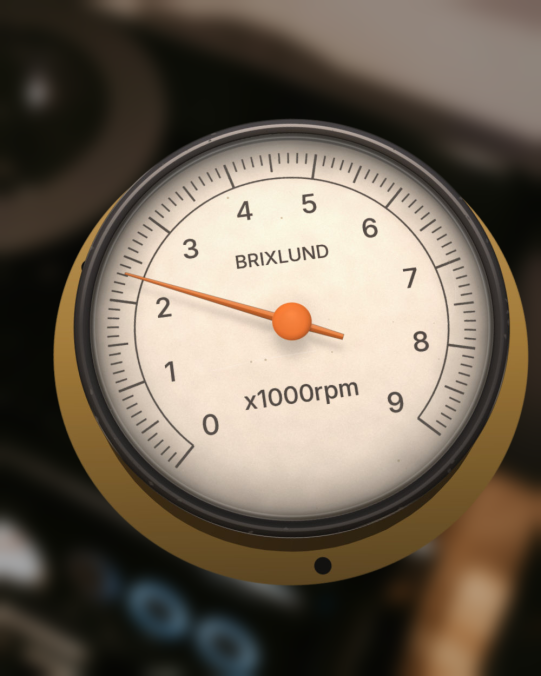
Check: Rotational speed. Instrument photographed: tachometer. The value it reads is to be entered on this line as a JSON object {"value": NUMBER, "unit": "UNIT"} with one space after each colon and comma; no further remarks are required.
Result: {"value": 2300, "unit": "rpm"}
